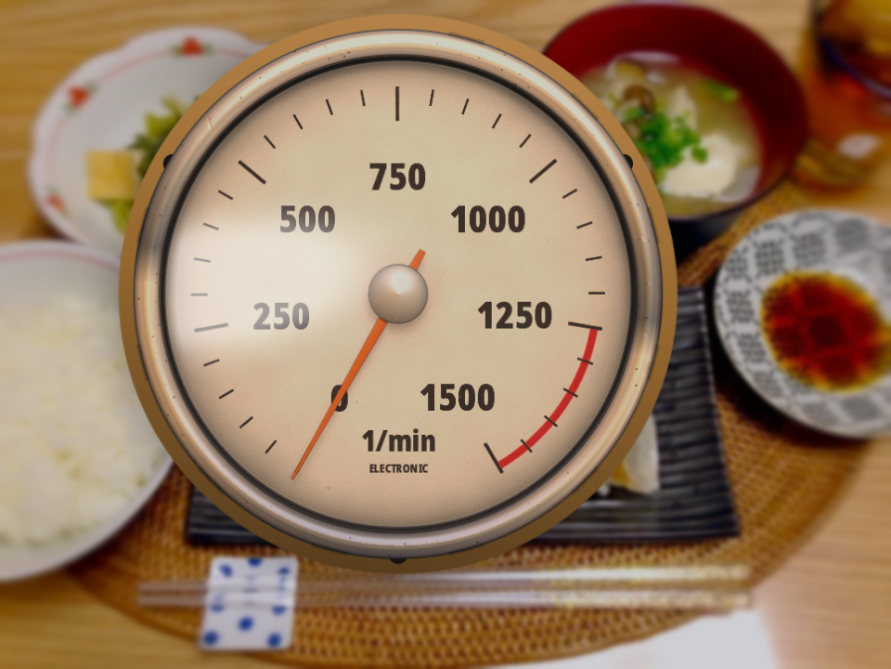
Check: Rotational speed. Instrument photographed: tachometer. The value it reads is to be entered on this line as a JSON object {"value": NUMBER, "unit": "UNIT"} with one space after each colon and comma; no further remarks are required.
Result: {"value": 0, "unit": "rpm"}
